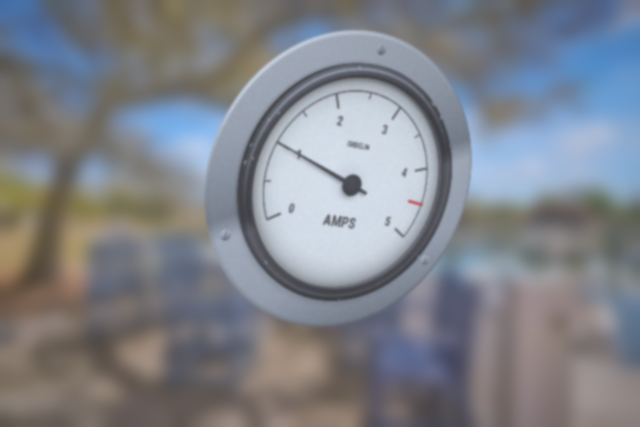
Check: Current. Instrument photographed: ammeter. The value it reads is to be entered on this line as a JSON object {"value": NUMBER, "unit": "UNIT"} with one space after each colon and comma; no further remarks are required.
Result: {"value": 1, "unit": "A"}
